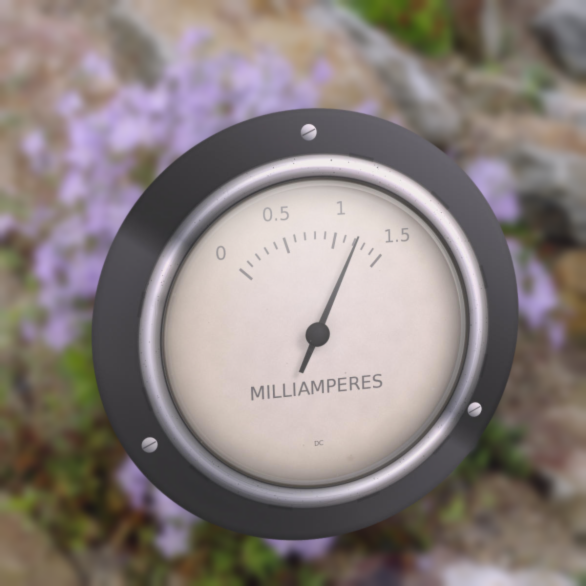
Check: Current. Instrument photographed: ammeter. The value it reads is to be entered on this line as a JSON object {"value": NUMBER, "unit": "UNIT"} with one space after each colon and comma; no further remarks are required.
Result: {"value": 1.2, "unit": "mA"}
